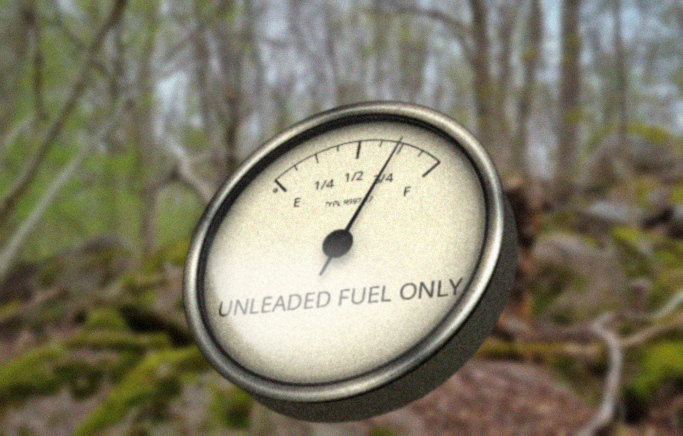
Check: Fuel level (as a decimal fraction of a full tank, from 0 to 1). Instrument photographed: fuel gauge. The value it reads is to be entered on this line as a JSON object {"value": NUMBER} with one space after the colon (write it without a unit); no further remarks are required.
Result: {"value": 0.75}
